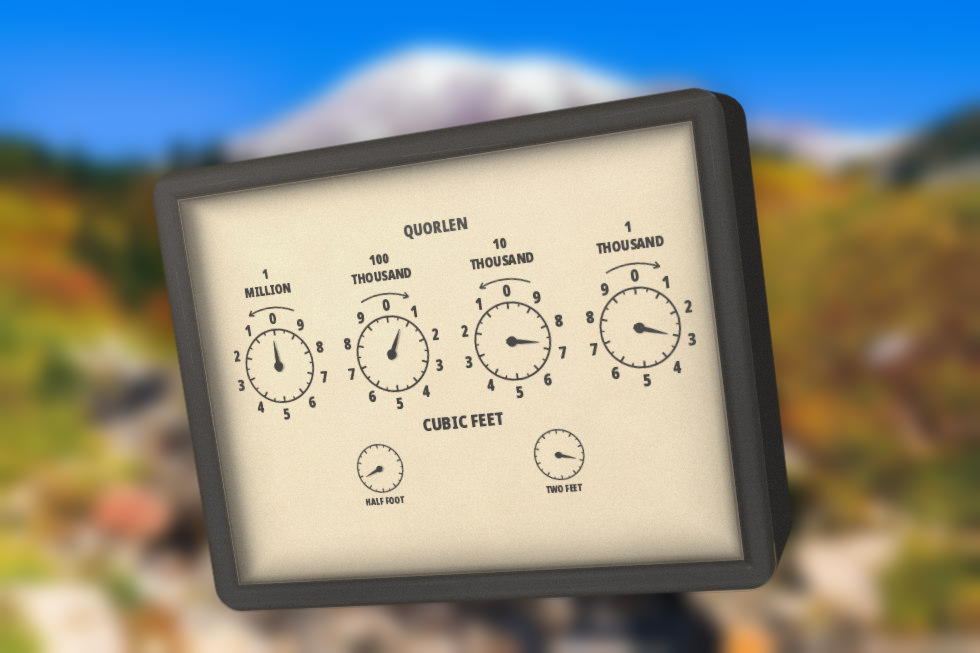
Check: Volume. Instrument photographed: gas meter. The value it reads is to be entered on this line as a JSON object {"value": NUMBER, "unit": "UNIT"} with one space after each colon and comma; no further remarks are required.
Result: {"value": 7300, "unit": "ft³"}
